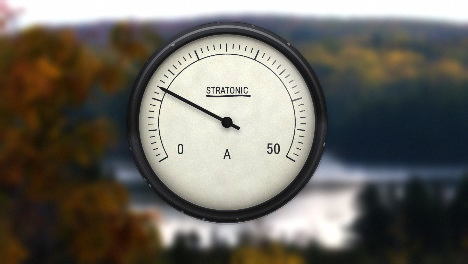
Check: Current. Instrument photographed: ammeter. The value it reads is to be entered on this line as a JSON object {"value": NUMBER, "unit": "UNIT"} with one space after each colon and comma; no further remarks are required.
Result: {"value": 12, "unit": "A"}
